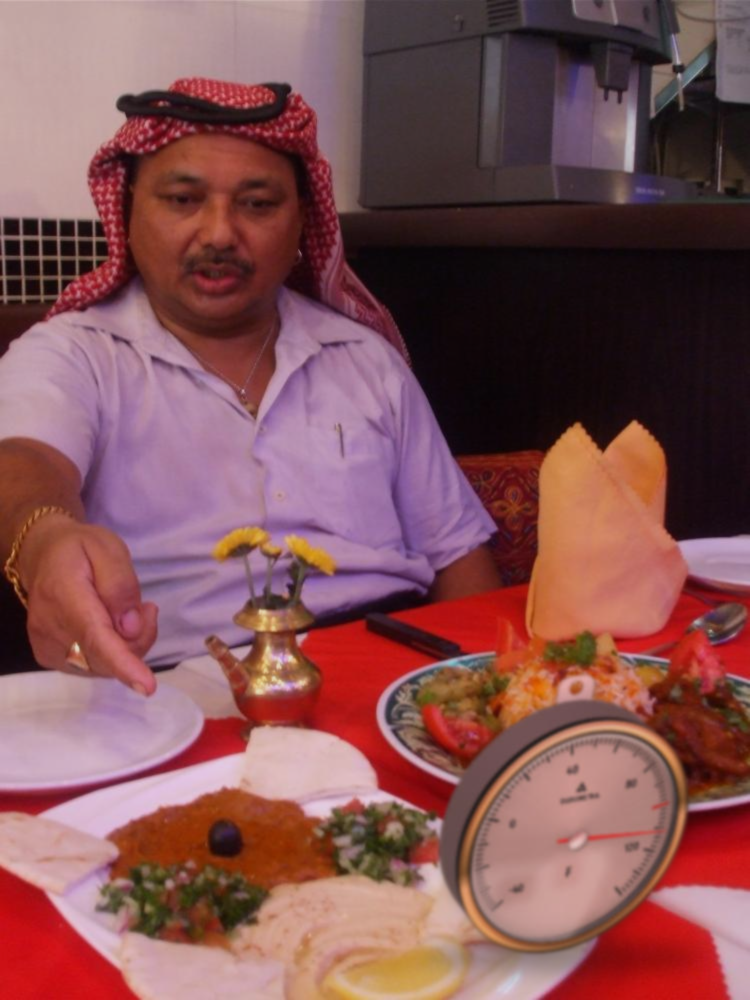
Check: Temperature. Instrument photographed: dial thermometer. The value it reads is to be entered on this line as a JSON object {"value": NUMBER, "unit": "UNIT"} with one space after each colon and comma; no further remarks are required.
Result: {"value": 110, "unit": "°F"}
